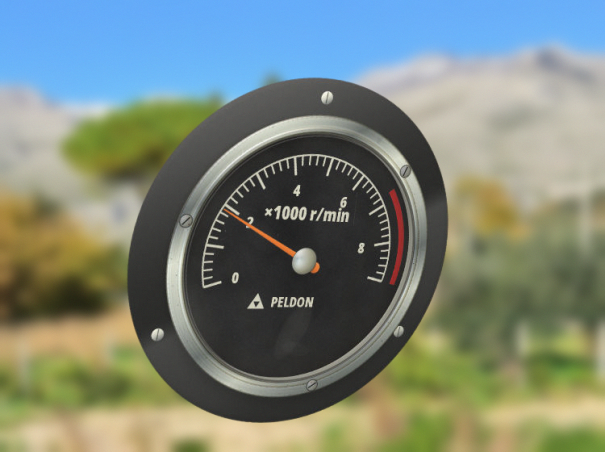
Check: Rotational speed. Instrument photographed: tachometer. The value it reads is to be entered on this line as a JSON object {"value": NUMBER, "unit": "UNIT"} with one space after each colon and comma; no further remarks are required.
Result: {"value": 1900, "unit": "rpm"}
